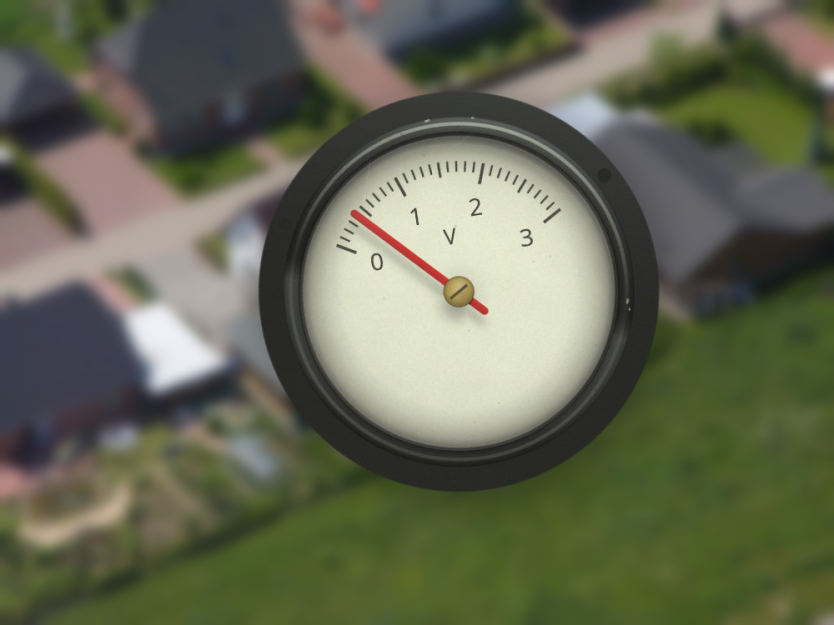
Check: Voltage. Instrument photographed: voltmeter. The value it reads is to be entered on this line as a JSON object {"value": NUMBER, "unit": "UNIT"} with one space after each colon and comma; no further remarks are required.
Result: {"value": 0.4, "unit": "V"}
